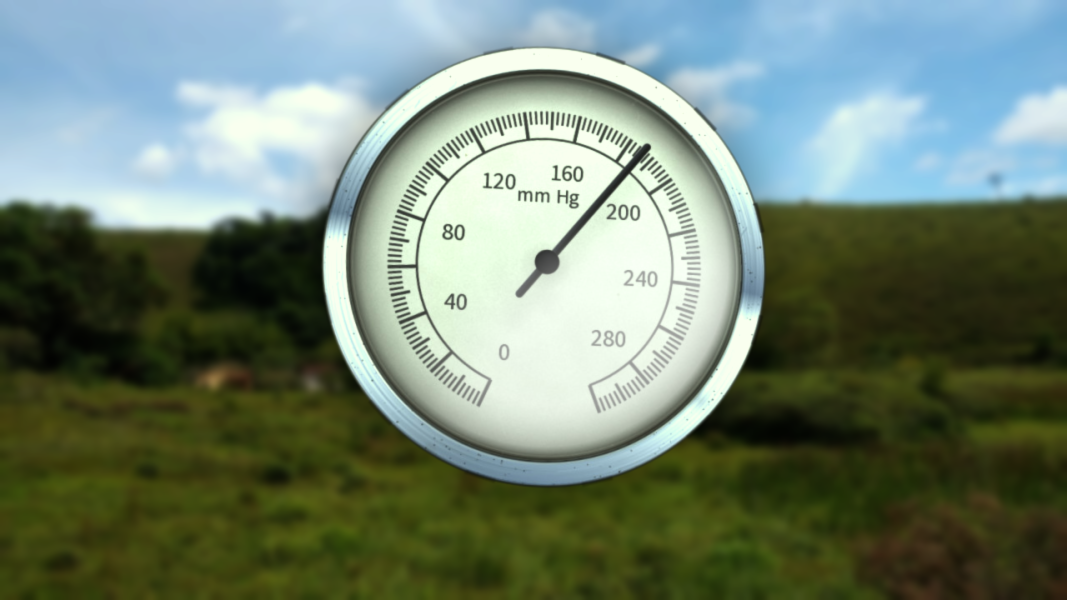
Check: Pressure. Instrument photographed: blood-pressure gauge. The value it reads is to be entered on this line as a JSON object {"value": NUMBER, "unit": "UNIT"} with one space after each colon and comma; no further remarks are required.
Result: {"value": 186, "unit": "mmHg"}
